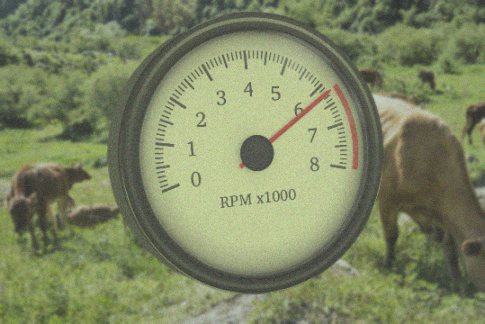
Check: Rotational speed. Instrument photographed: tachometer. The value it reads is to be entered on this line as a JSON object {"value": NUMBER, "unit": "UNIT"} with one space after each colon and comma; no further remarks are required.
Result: {"value": 6200, "unit": "rpm"}
